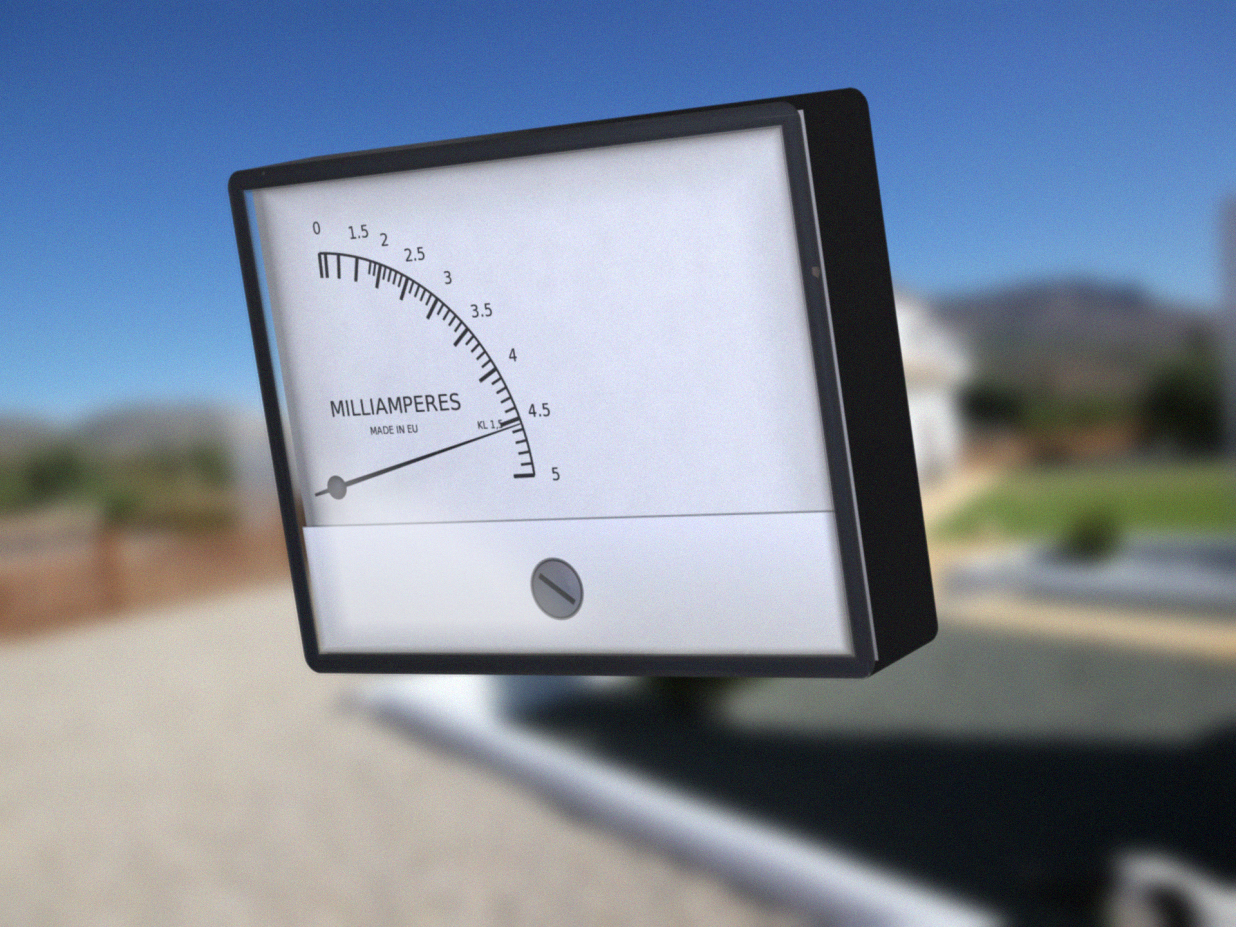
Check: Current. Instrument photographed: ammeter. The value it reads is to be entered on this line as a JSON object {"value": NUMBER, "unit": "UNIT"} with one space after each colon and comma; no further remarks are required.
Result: {"value": 4.55, "unit": "mA"}
